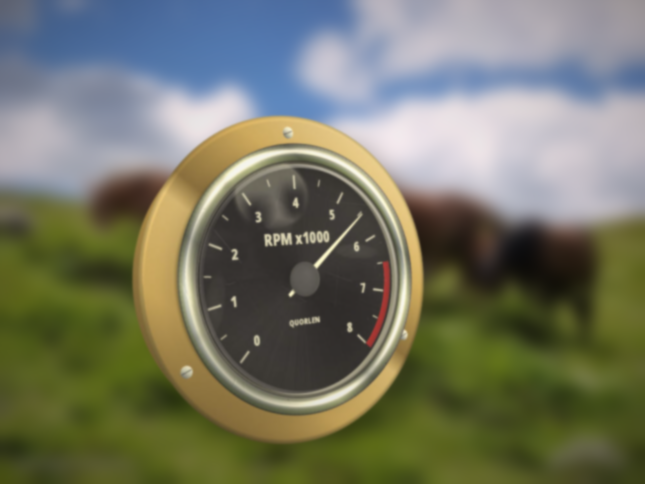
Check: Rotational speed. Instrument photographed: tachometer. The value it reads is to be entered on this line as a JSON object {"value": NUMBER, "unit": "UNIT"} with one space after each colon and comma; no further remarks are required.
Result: {"value": 5500, "unit": "rpm"}
